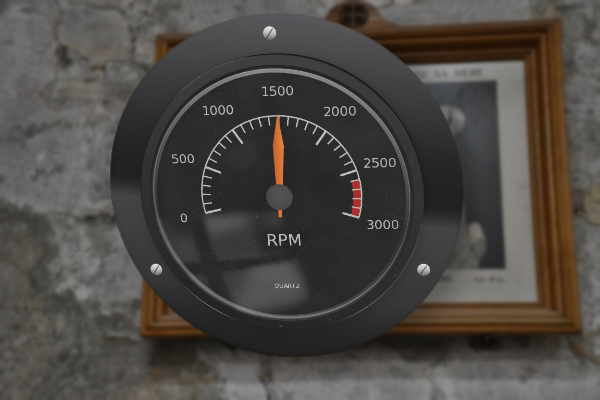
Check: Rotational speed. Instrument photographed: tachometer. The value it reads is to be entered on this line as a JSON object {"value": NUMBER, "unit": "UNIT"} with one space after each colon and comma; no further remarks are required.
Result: {"value": 1500, "unit": "rpm"}
